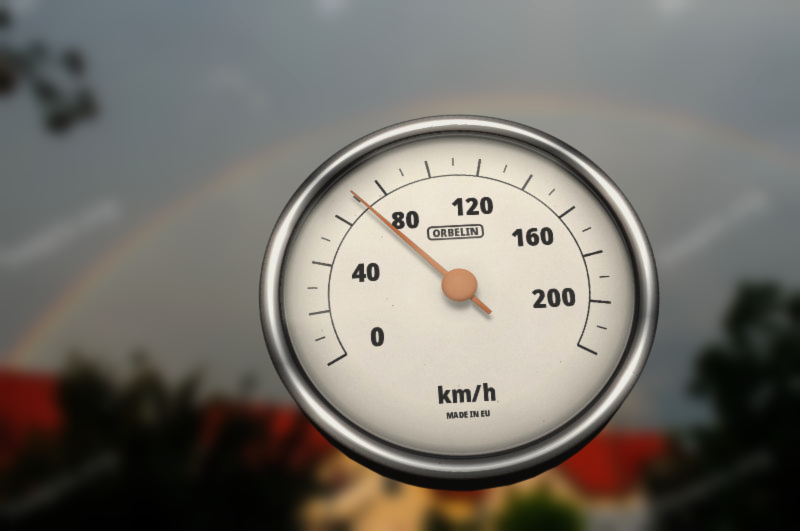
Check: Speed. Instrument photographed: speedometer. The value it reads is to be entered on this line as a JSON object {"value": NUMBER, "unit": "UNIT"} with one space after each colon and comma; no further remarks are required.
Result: {"value": 70, "unit": "km/h"}
